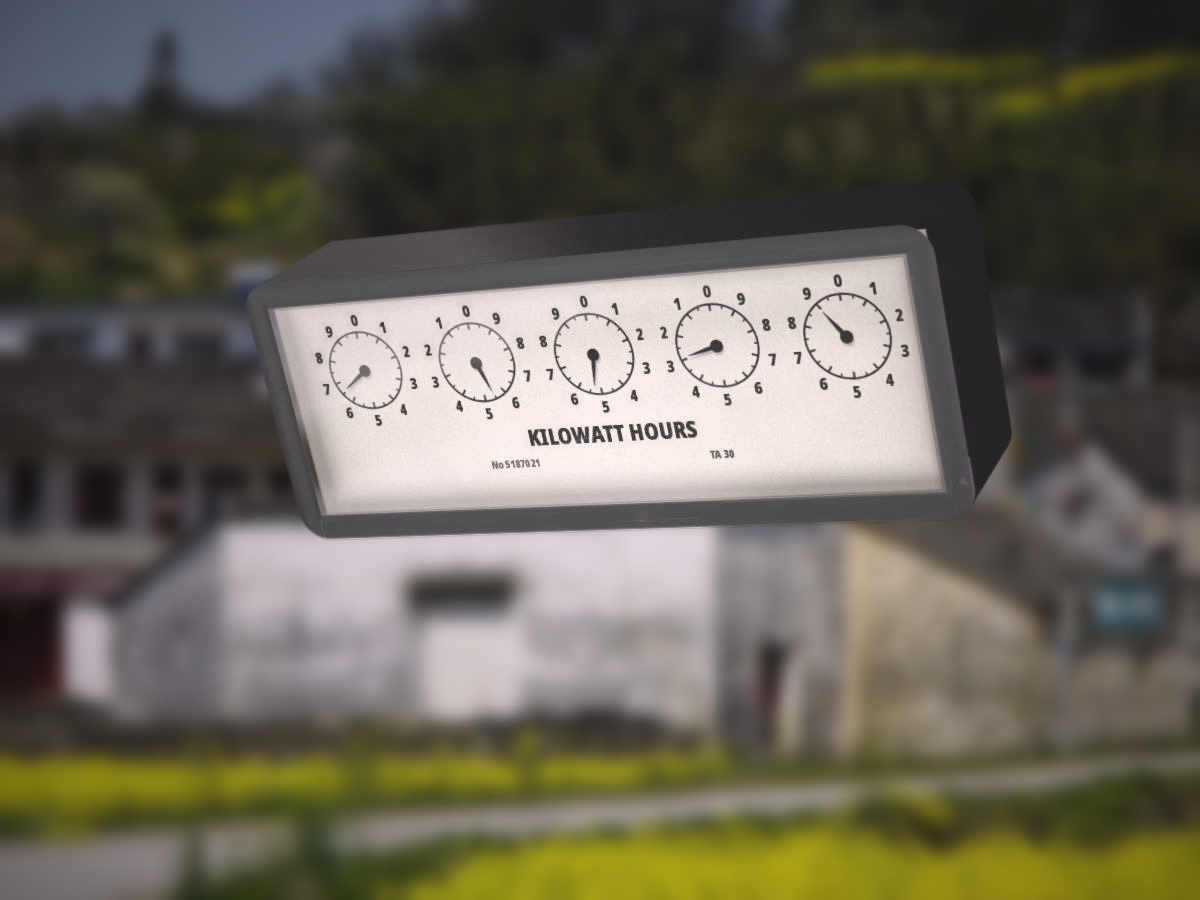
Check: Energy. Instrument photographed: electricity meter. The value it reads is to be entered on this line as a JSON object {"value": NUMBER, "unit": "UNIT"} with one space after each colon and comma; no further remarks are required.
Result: {"value": 65529, "unit": "kWh"}
